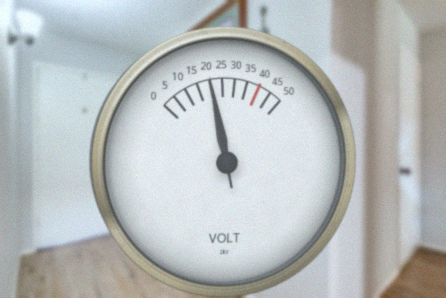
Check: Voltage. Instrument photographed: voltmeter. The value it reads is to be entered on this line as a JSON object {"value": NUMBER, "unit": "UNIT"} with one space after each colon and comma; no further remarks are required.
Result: {"value": 20, "unit": "V"}
